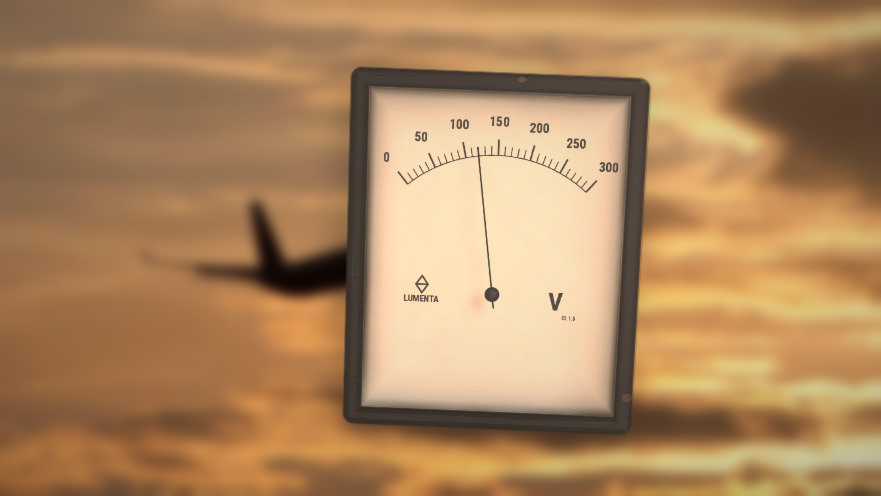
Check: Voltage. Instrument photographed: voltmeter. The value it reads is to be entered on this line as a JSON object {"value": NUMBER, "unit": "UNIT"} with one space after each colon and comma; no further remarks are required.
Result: {"value": 120, "unit": "V"}
